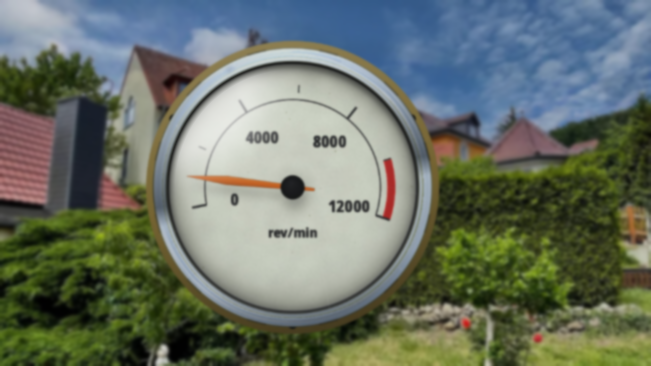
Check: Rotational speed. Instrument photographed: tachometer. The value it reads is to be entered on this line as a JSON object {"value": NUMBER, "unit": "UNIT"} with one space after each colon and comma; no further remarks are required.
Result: {"value": 1000, "unit": "rpm"}
